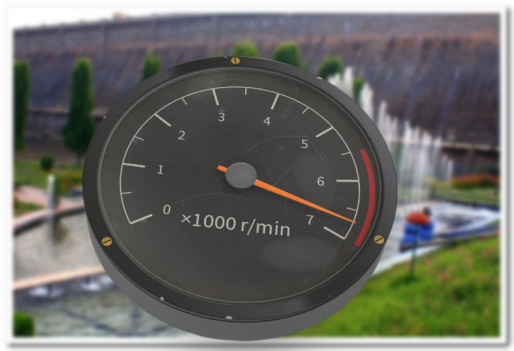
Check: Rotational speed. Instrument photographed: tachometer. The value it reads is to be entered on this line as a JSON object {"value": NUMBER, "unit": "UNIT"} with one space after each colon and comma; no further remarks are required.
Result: {"value": 6750, "unit": "rpm"}
